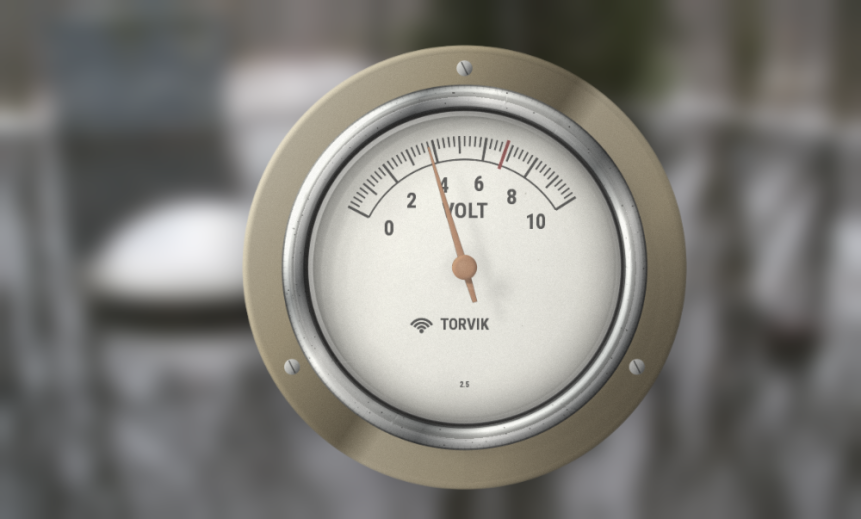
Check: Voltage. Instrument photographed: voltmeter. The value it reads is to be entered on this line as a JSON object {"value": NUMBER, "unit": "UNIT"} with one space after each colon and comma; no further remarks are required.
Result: {"value": 3.8, "unit": "V"}
